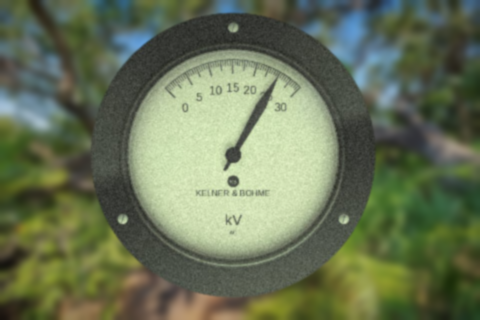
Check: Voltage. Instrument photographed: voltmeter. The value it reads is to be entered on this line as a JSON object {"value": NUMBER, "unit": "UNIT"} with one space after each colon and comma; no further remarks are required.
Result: {"value": 25, "unit": "kV"}
